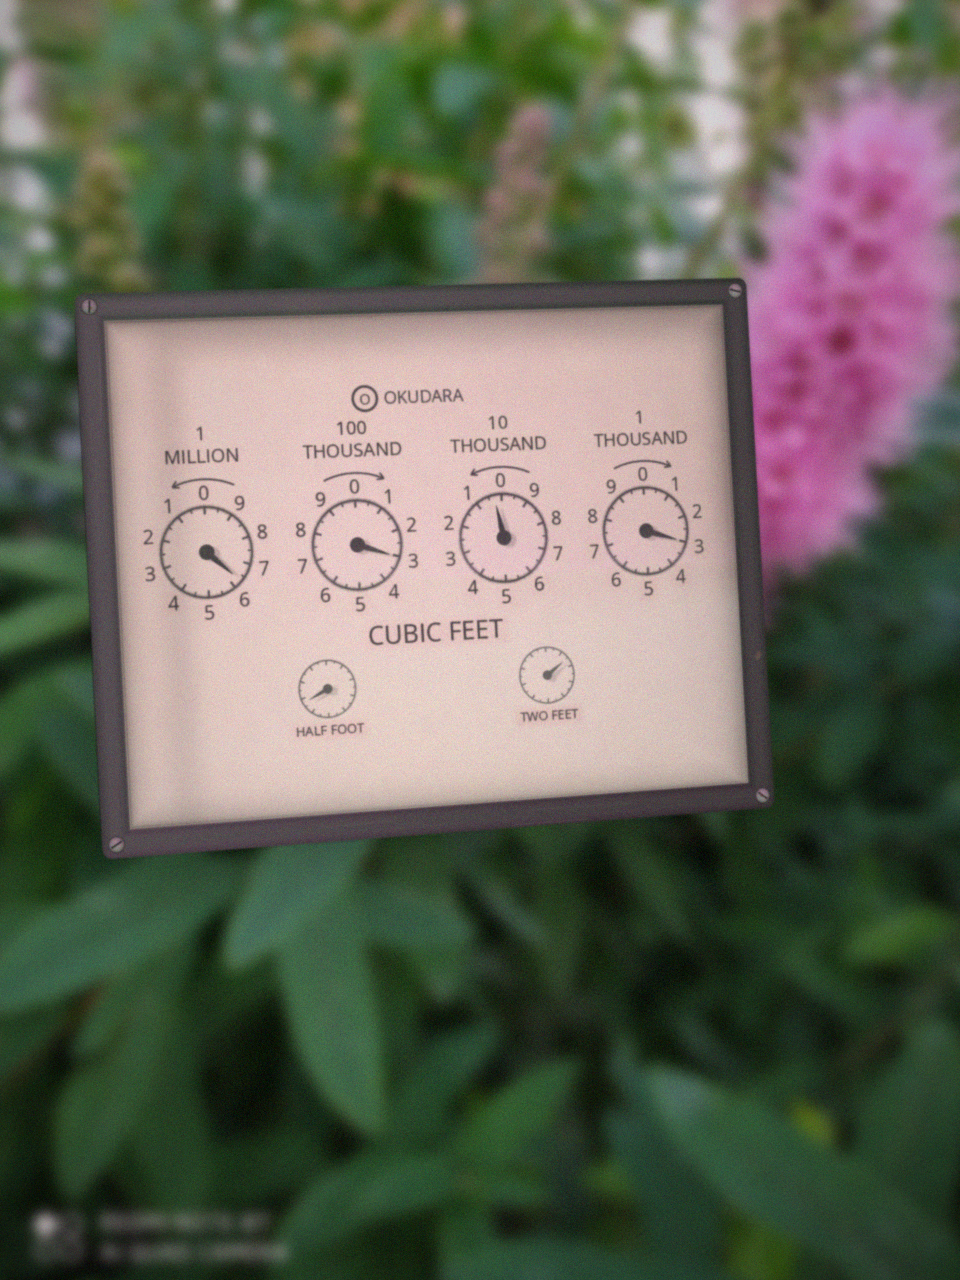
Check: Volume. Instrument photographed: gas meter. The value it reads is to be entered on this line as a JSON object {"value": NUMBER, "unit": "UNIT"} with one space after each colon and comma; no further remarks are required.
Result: {"value": 630300, "unit": "ft³"}
